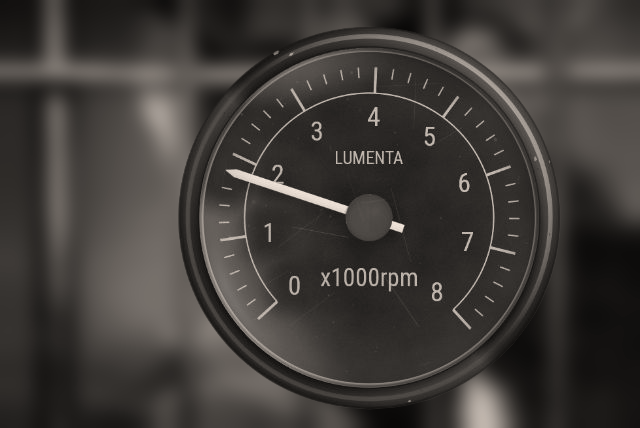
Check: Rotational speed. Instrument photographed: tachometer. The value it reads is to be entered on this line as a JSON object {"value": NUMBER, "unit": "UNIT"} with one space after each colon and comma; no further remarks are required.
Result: {"value": 1800, "unit": "rpm"}
